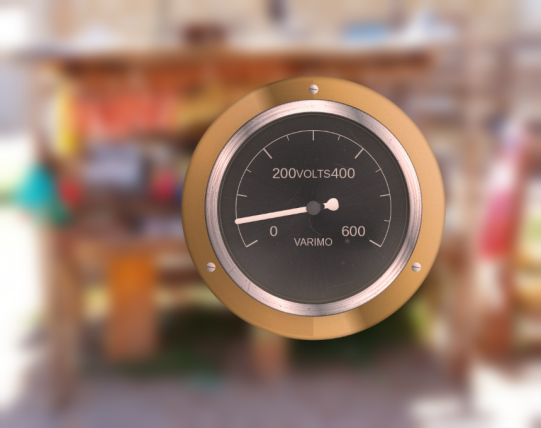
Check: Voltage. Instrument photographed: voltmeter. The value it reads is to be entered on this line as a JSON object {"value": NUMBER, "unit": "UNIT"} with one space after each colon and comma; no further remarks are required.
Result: {"value": 50, "unit": "V"}
